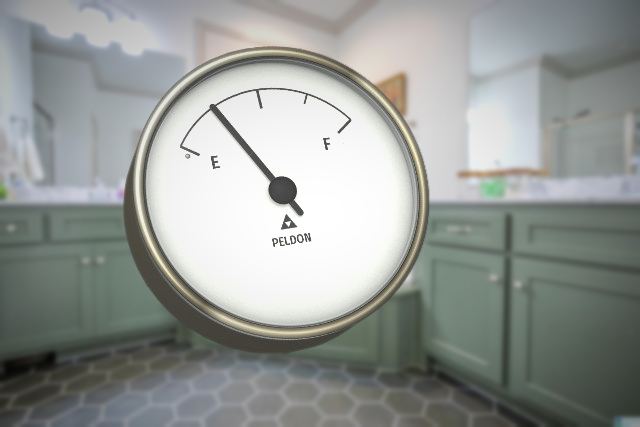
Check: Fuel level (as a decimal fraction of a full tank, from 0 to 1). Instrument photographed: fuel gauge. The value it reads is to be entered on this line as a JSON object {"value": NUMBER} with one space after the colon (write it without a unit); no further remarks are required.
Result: {"value": 0.25}
